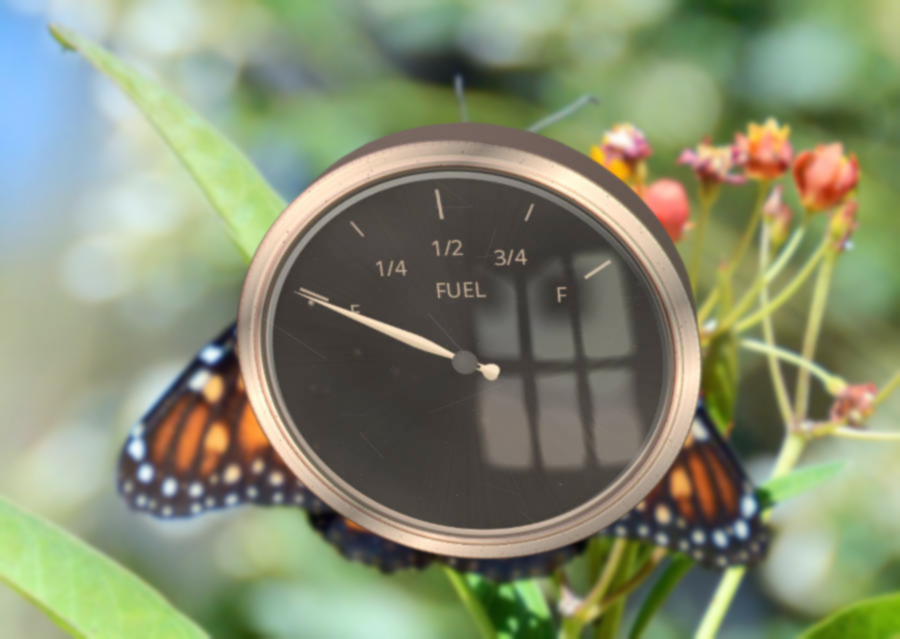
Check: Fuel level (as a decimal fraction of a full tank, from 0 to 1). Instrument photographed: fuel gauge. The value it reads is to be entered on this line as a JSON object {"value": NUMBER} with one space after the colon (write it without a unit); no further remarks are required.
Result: {"value": 0}
